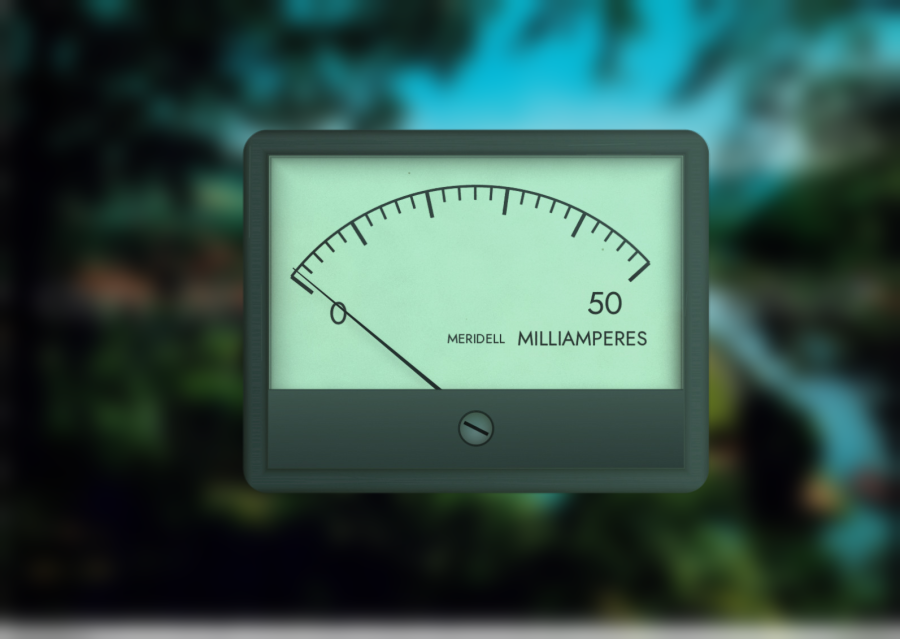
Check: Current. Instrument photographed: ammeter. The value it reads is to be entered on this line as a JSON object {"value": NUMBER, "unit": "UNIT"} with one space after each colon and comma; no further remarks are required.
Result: {"value": 1, "unit": "mA"}
